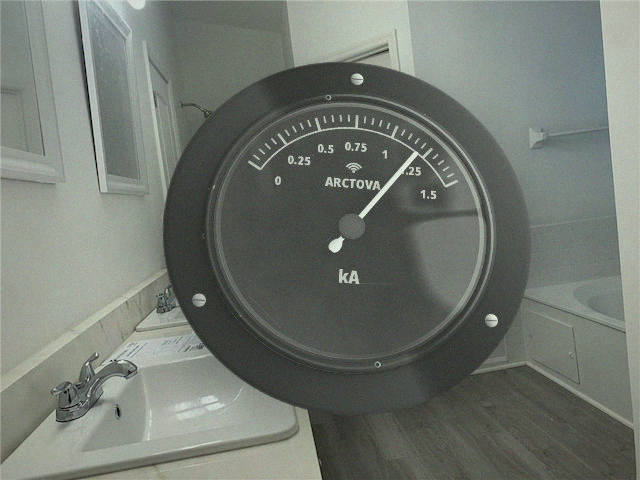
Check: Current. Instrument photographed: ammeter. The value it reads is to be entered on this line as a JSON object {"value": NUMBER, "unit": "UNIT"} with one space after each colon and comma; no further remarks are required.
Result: {"value": 1.2, "unit": "kA"}
